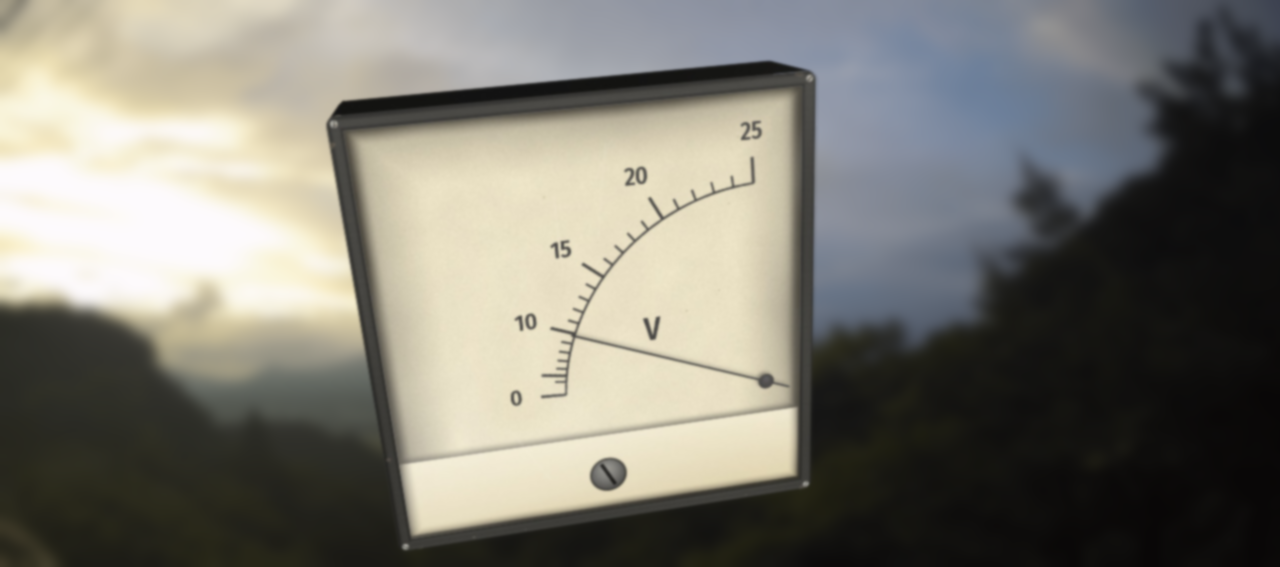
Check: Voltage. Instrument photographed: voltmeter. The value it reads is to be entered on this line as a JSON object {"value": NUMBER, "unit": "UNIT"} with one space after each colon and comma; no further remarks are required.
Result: {"value": 10, "unit": "V"}
